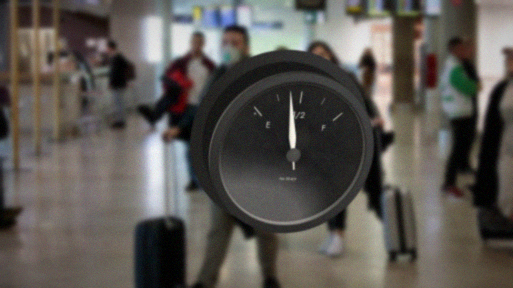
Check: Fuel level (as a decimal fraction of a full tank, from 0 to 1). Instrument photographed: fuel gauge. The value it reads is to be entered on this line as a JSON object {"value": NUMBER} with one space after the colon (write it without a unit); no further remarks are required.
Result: {"value": 0.375}
